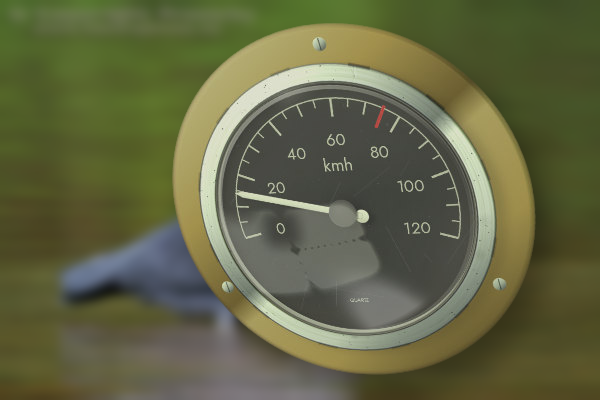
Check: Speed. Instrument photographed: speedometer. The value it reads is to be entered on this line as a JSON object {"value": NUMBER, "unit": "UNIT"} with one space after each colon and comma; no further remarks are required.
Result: {"value": 15, "unit": "km/h"}
